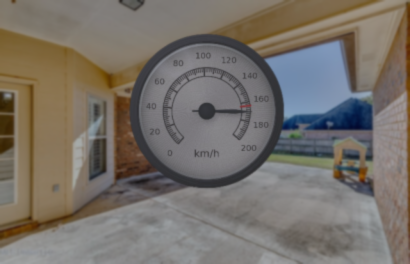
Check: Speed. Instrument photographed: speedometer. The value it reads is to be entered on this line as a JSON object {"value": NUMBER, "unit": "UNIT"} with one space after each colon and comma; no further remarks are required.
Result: {"value": 170, "unit": "km/h"}
